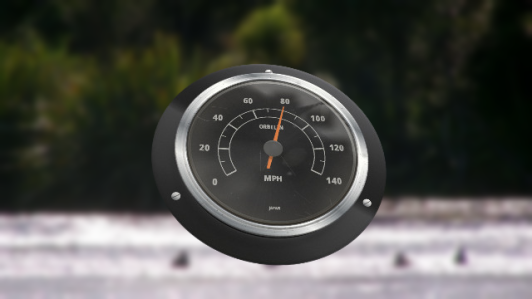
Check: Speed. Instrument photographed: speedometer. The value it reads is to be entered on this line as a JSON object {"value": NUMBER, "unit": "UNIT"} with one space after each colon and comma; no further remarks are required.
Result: {"value": 80, "unit": "mph"}
